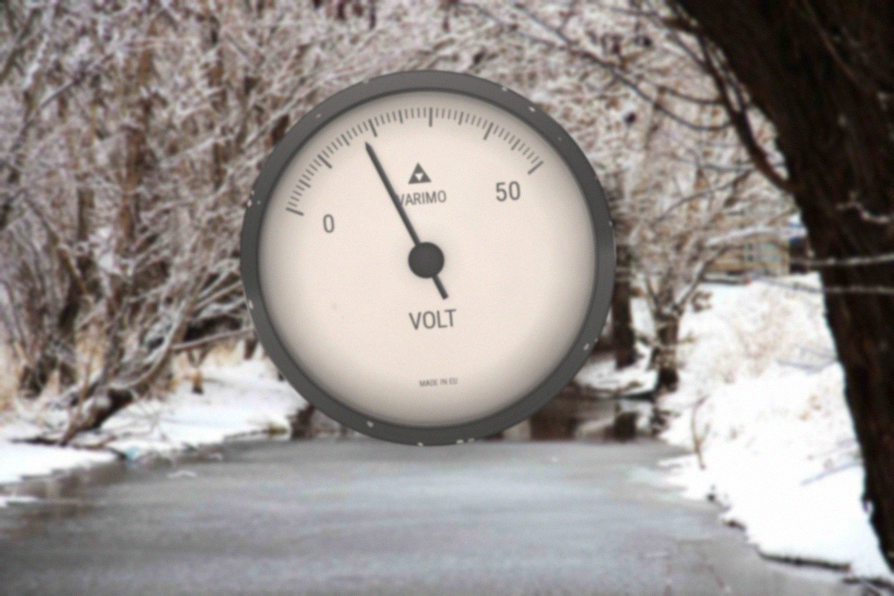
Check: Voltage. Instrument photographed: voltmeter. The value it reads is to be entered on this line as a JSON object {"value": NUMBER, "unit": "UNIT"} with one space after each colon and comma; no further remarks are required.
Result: {"value": 18, "unit": "V"}
